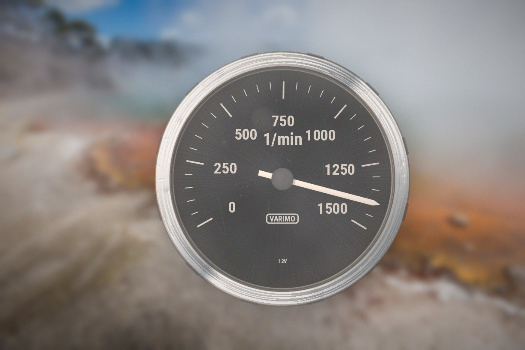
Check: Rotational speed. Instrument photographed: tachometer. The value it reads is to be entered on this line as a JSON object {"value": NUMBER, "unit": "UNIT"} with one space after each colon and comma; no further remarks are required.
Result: {"value": 1400, "unit": "rpm"}
